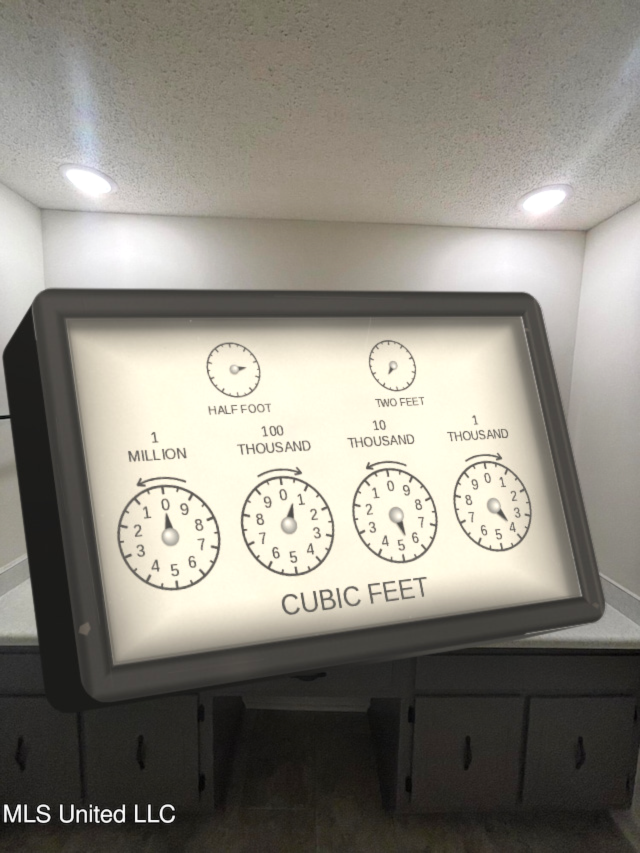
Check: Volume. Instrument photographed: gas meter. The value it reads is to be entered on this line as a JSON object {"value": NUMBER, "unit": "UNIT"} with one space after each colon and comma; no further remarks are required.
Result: {"value": 5400, "unit": "ft³"}
